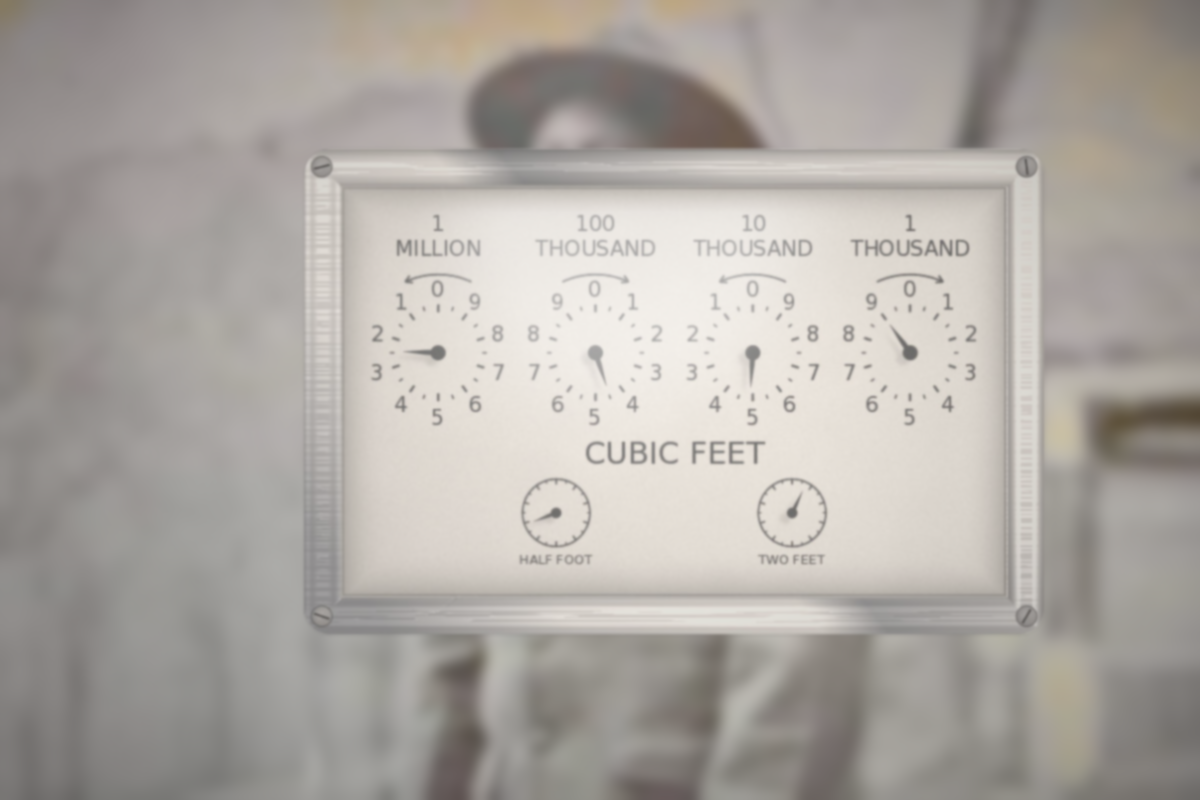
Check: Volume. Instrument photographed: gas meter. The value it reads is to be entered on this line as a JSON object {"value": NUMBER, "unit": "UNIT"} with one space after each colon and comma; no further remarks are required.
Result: {"value": 244900, "unit": "ft³"}
